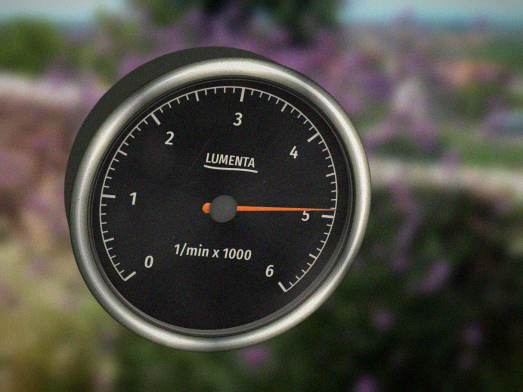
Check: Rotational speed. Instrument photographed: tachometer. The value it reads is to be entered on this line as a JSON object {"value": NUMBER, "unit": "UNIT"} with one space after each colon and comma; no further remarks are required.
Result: {"value": 4900, "unit": "rpm"}
